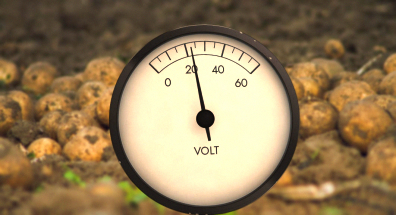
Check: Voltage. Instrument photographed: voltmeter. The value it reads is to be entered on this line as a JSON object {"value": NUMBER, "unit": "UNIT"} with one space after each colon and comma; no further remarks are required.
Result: {"value": 22.5, "unit": "V"}
